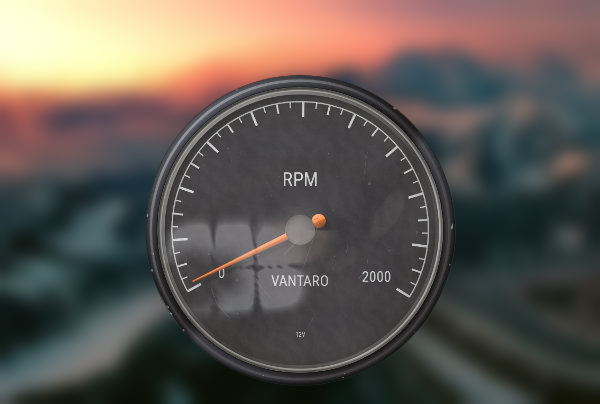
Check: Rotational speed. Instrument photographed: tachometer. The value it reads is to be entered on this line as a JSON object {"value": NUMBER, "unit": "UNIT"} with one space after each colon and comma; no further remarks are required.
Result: {"value": 25, "unit": "rpm"}
